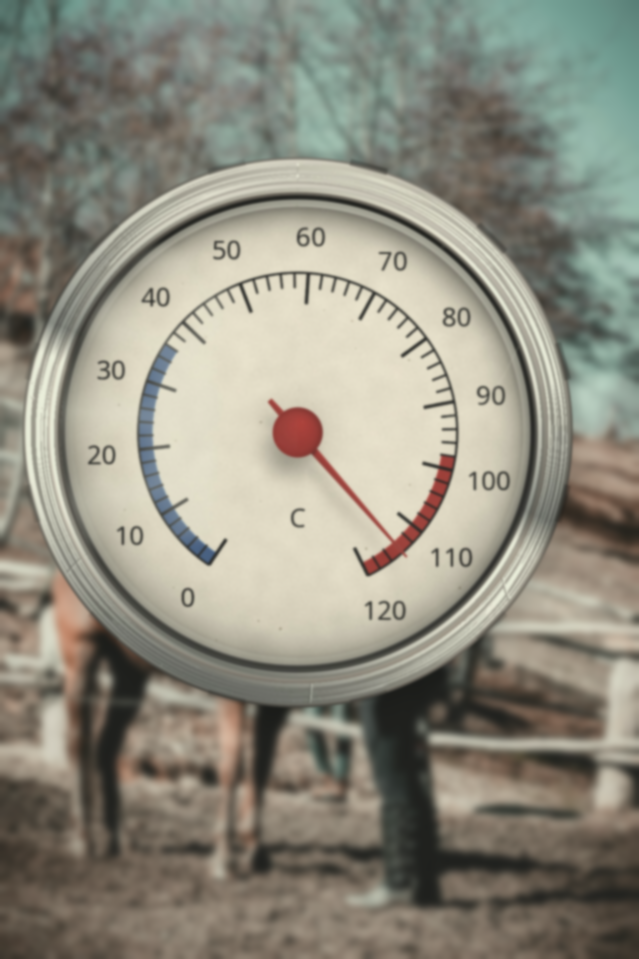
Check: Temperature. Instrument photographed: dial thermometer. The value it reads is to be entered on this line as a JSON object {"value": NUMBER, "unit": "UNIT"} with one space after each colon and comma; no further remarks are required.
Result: {"value": 114, "unit": "°C"}
